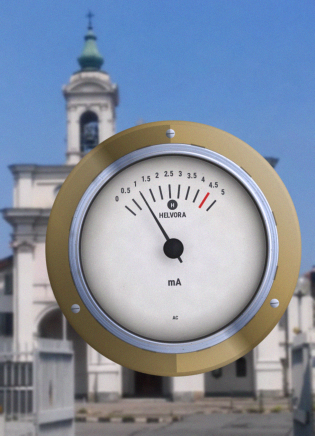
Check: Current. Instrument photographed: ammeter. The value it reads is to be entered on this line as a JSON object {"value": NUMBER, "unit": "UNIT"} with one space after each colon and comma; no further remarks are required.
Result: {"value": 1, "unit": "mA"}
